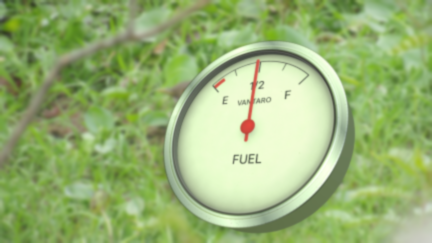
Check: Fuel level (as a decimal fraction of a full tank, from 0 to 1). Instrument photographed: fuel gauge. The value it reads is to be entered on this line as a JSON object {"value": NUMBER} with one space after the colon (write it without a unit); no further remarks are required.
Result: {"value": 0.5}
